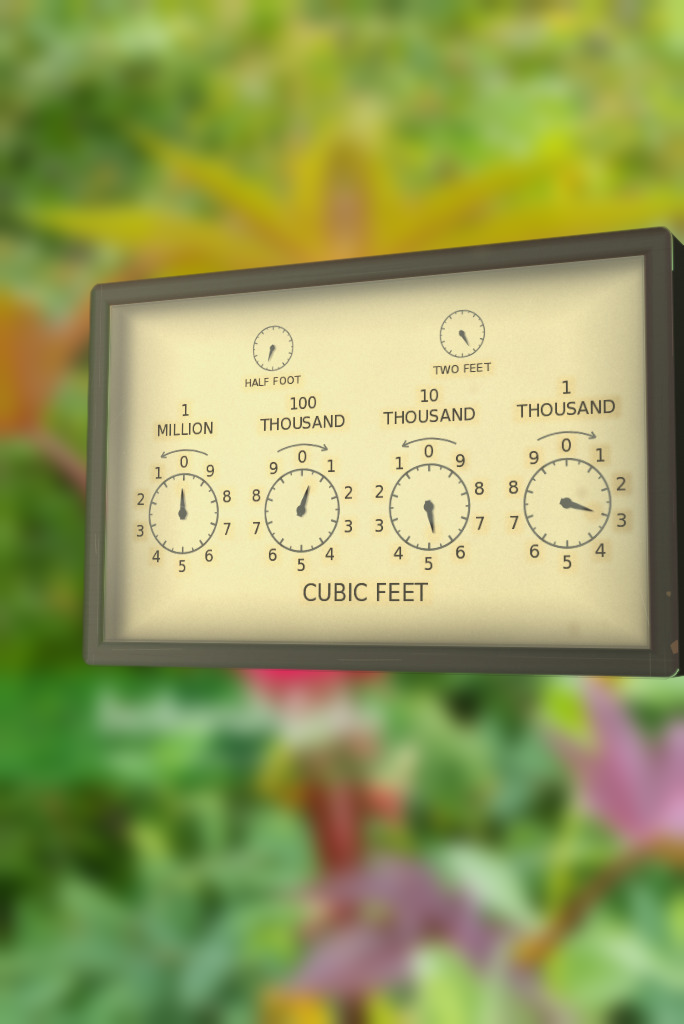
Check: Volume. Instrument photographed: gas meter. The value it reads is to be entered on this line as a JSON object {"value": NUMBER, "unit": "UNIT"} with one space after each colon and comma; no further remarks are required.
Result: {"value": 5300, "unit": "ft³"}
